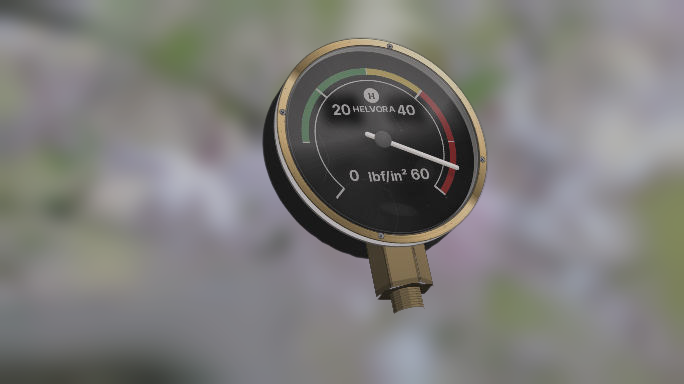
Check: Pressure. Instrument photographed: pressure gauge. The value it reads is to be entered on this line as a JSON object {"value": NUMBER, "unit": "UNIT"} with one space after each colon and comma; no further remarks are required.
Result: {"value": 55, "unit": "psi"}
